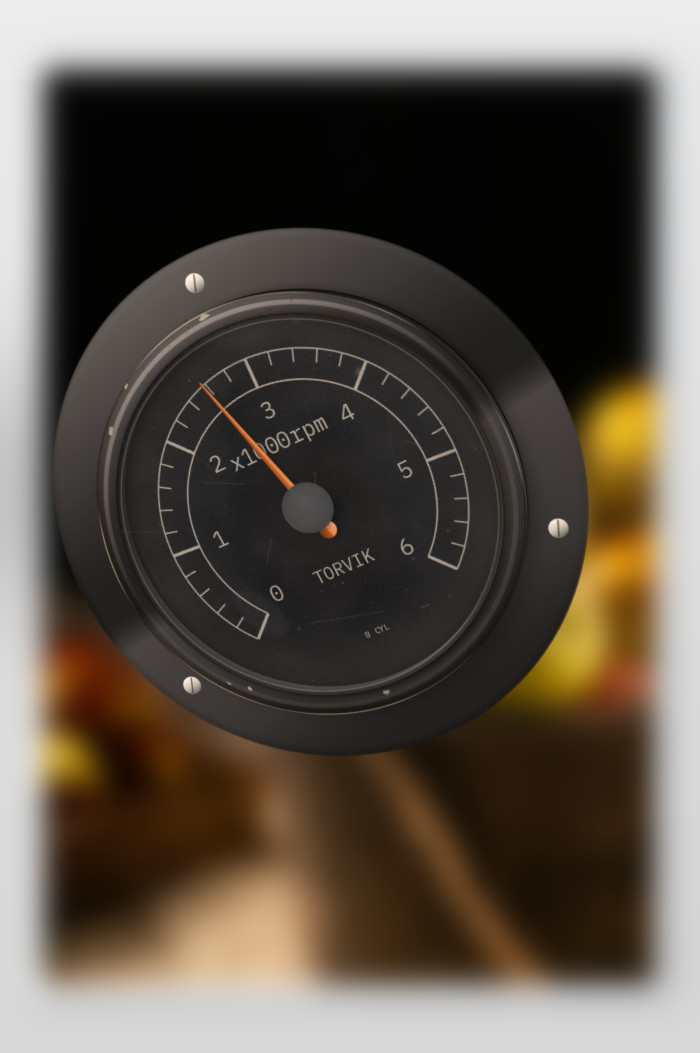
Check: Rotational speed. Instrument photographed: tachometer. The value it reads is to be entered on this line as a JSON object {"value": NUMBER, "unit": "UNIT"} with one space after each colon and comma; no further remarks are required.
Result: {"value": 2600, "unit": "rpm"}
